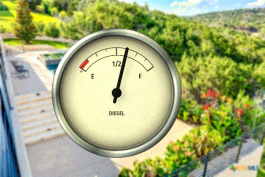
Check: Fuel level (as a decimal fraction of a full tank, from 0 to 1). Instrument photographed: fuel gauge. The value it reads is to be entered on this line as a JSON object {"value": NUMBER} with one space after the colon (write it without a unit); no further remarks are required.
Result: {"value": 0.625}
